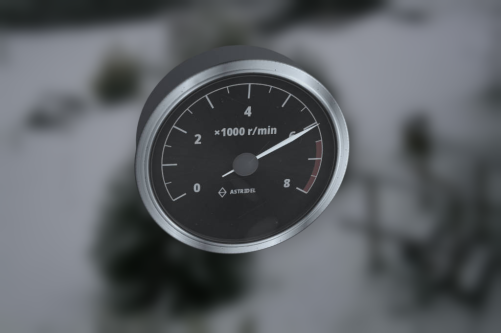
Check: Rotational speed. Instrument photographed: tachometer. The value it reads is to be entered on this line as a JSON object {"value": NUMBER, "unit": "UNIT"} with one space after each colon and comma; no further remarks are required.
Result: {"value": 6000, "unit": "rpm"}
